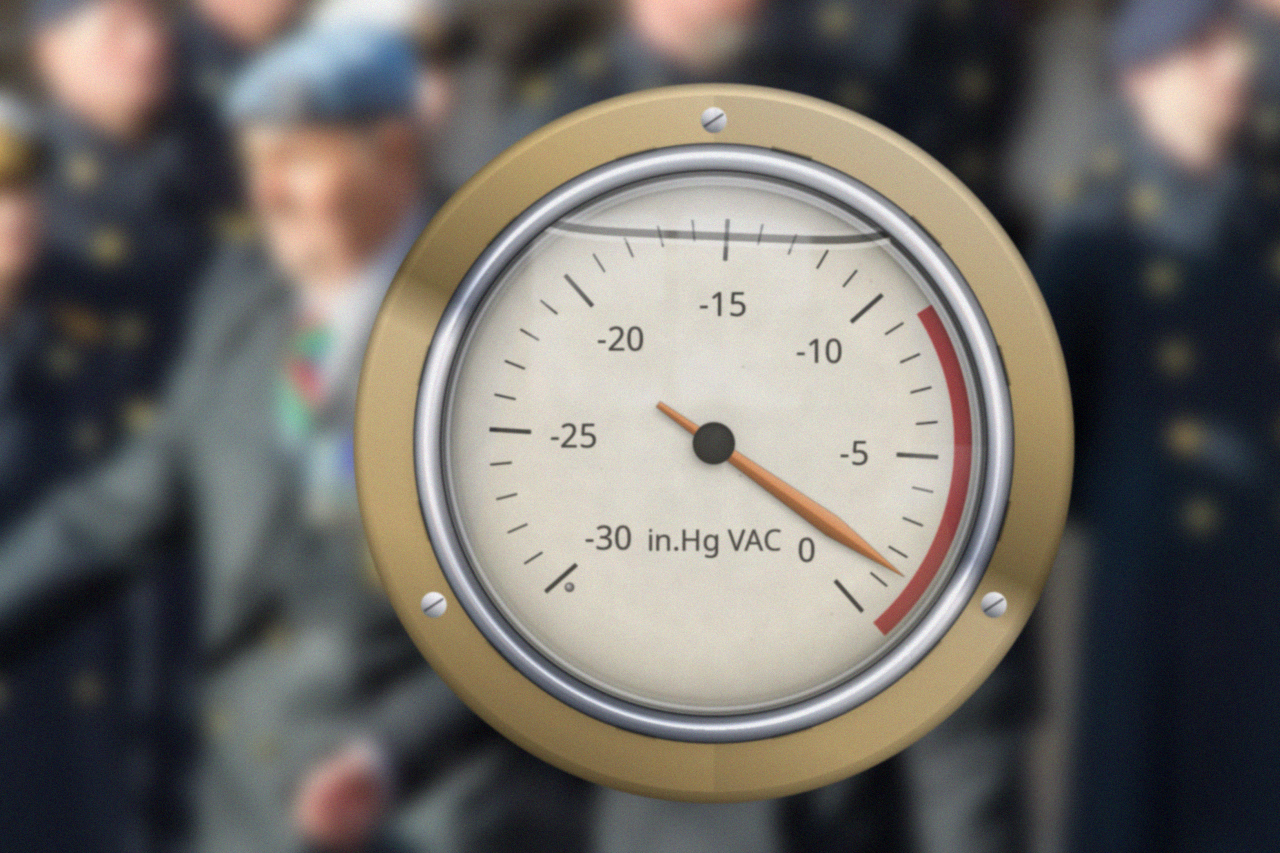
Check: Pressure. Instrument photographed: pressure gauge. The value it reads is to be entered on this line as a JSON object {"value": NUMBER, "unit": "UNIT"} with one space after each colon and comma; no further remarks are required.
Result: {"value": -1.5, "unit": "inHg"}
